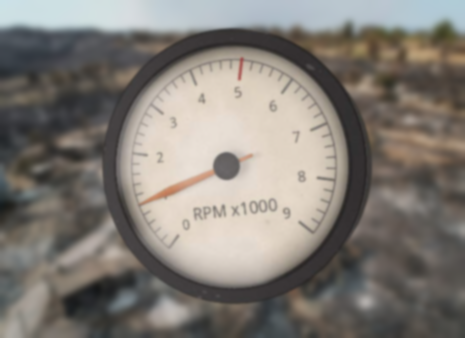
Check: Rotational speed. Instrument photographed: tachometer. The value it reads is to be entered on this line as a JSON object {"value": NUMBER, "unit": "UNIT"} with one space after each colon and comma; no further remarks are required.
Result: {"value": 1000, "unit": "rpm"}
